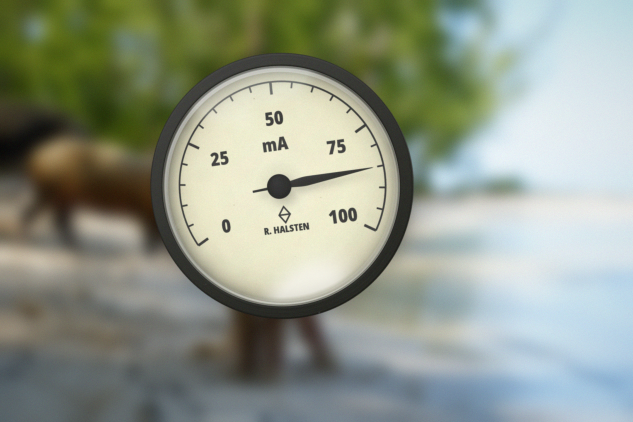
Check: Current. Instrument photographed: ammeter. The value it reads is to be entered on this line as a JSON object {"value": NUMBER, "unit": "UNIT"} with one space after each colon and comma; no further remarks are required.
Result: {"value": 85, "unit": "mA"}
